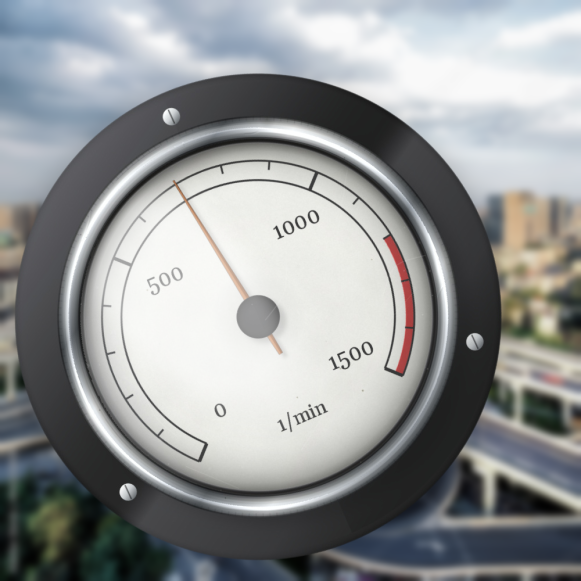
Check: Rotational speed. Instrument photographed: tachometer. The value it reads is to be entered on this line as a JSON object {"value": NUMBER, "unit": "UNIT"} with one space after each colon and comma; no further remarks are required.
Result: {"value": 700, "unit": "rpm"}
